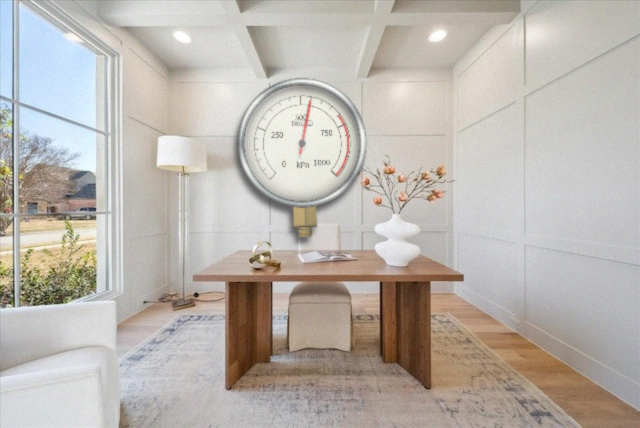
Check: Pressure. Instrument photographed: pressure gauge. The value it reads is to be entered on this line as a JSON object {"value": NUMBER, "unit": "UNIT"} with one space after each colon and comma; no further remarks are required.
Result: {"value": 550, "unit": "kPa"}
